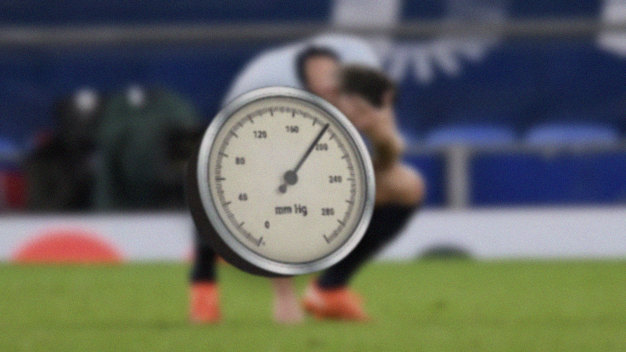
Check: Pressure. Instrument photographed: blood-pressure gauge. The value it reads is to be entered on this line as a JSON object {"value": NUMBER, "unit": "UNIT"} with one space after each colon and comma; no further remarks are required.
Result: {"value": 190, "unit": "mmHg"}
